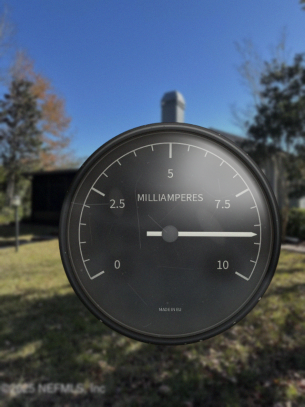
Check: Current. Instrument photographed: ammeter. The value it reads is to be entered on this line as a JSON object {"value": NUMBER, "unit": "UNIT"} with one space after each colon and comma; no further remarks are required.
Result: {"value": 8.75, "unit": "mA"}
